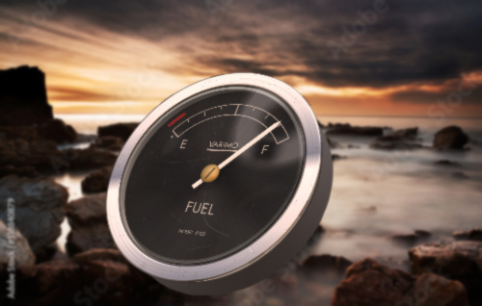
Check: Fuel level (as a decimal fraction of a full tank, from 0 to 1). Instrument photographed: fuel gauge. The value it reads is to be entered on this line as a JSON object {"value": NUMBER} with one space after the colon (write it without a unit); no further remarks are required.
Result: {"value": 0.875}
